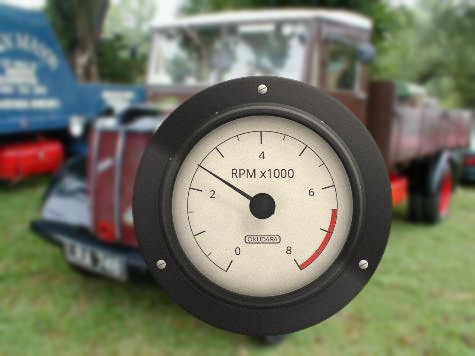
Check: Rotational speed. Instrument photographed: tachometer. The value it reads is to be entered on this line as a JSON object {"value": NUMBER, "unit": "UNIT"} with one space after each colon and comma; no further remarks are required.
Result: {"value": 2500, "unit": "rpm"}
